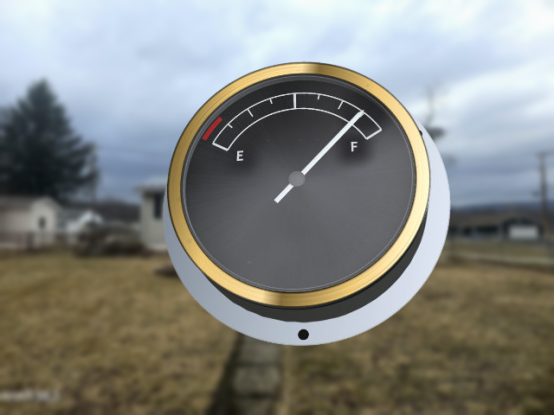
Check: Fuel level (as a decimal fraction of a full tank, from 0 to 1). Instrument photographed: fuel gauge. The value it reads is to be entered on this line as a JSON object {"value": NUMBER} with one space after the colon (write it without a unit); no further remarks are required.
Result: {"value": 0.875}
